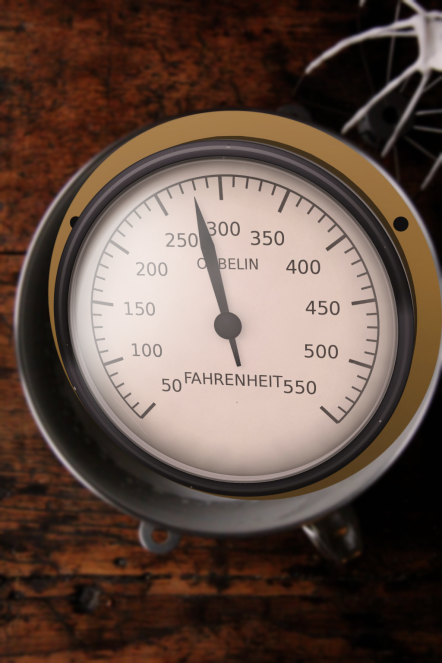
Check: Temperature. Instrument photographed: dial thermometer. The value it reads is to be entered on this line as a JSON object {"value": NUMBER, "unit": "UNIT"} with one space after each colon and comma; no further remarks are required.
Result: {"value": 280, "unit": "°F"}
